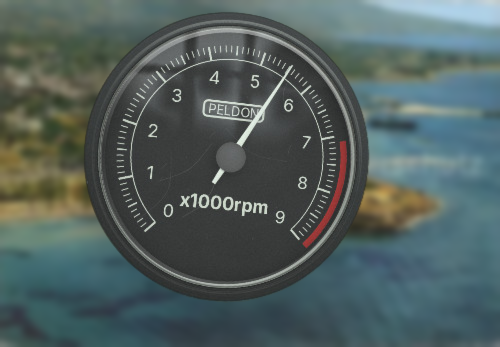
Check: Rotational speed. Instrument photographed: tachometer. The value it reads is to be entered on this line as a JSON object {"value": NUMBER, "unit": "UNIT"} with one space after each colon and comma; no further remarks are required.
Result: {"value": 5500, "unit": "rpm"}
